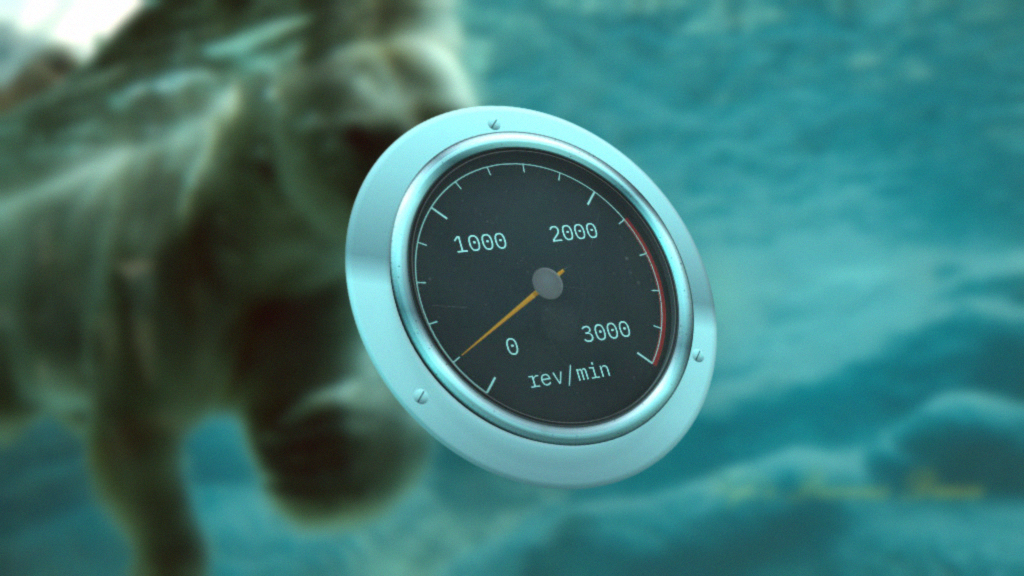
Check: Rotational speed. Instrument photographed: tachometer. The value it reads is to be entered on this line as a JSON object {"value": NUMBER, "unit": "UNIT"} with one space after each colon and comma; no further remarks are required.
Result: {"value": 200, "unit": "rpm"}
